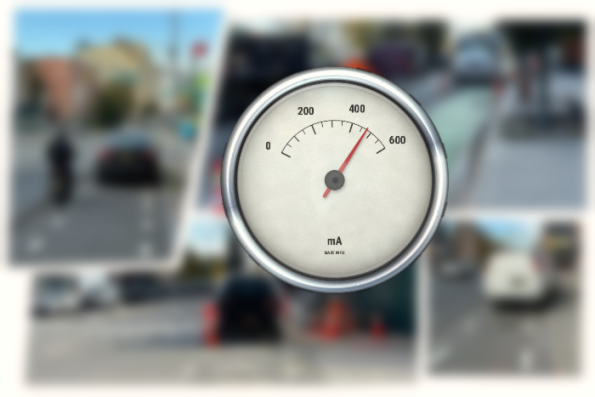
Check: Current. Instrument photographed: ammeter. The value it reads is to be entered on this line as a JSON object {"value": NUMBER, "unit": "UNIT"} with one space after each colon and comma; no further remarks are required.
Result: {"value": 475, "unit": "mA"}
